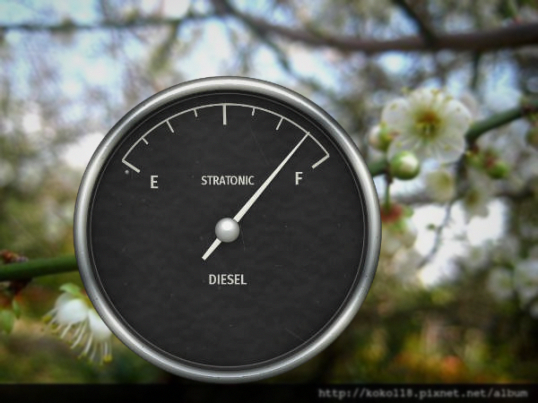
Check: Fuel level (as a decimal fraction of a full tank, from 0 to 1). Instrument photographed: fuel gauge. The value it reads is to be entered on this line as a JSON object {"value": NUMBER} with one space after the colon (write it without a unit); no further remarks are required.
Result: {"value": 0.875}
